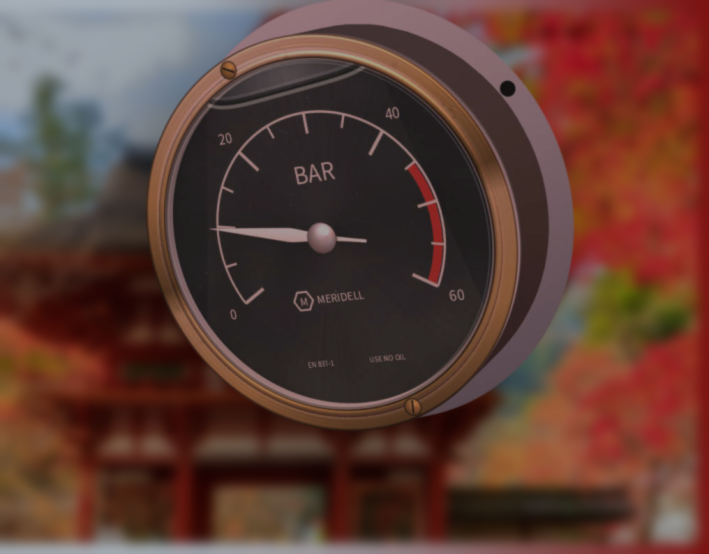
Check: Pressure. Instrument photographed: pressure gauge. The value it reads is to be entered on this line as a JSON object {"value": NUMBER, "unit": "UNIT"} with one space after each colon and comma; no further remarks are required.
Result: {"value": 10, "unit": "bar"}
